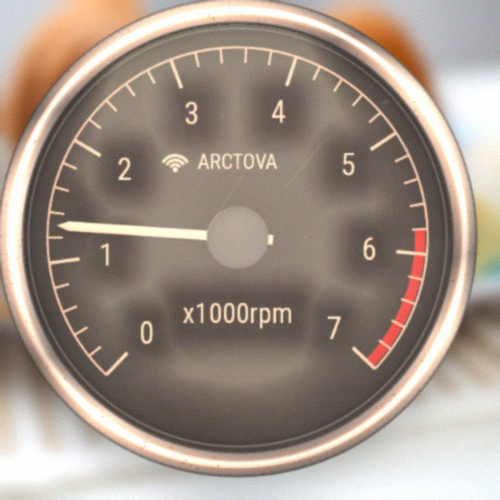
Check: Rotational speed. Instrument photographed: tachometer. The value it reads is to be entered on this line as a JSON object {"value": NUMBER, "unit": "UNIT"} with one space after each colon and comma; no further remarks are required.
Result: {"value": 1300, "unit": "rpm"}
